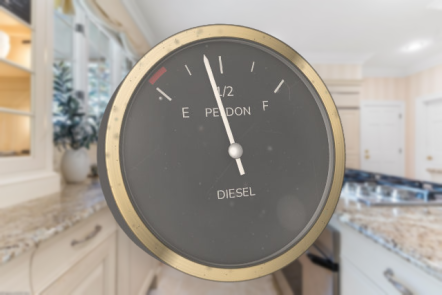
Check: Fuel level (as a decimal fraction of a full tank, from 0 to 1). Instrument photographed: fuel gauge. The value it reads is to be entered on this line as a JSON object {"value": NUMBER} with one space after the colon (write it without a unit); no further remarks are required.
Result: {"value": 0.375}
